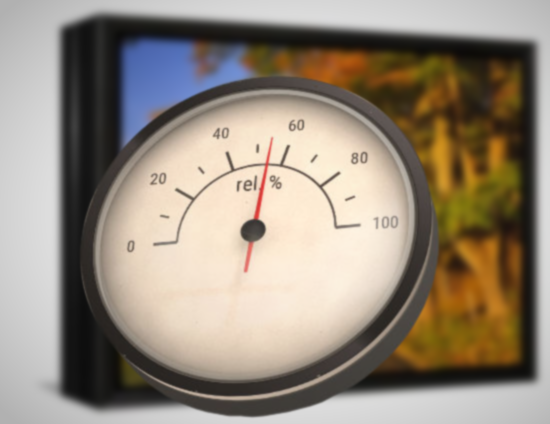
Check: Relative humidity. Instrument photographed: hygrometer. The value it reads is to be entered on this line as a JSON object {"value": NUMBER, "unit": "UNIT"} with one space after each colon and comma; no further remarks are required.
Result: {"value": 55, "unit": "%"}
